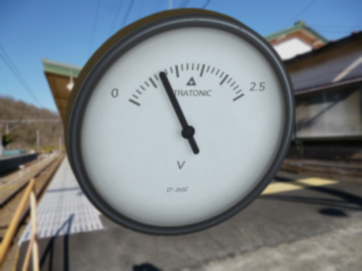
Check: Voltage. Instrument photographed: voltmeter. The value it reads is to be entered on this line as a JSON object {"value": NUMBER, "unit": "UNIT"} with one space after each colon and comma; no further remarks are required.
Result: {"value": 0.7, "unit": "V"}
